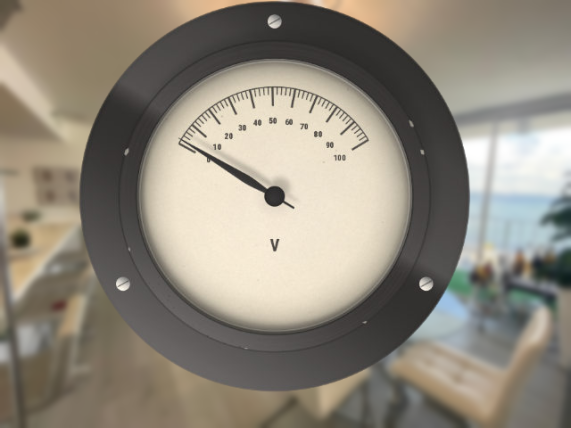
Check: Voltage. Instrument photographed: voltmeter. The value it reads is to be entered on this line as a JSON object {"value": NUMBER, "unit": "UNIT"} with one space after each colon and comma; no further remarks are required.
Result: {"value": 2, "unit": "V"}
